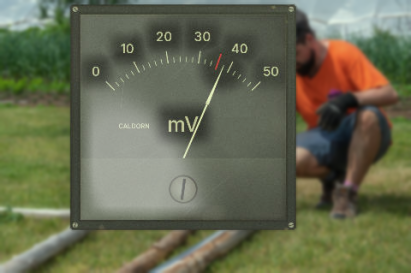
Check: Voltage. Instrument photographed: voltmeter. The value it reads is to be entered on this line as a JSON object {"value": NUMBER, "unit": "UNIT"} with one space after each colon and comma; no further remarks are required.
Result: {"value": 38, "unit": "mV"}
